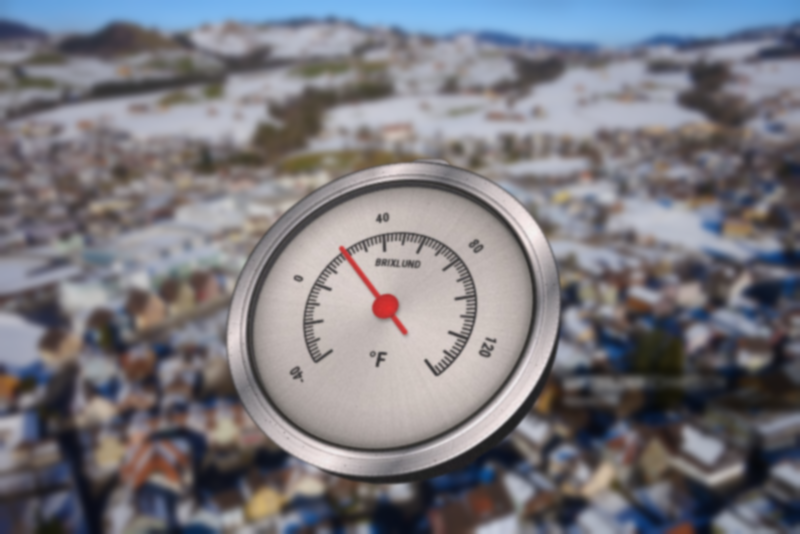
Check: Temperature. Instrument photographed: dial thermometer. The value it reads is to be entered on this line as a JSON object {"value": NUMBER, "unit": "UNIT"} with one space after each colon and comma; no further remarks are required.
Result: {"value": 20, "unit": "°F"}
